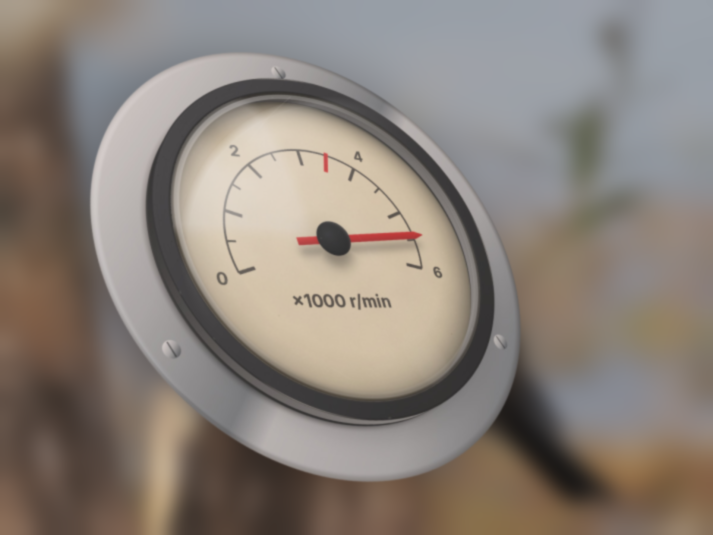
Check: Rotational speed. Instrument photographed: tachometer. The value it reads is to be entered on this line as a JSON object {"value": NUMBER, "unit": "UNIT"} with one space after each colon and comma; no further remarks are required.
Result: {"value": 5500, "unit": "rpm"}
